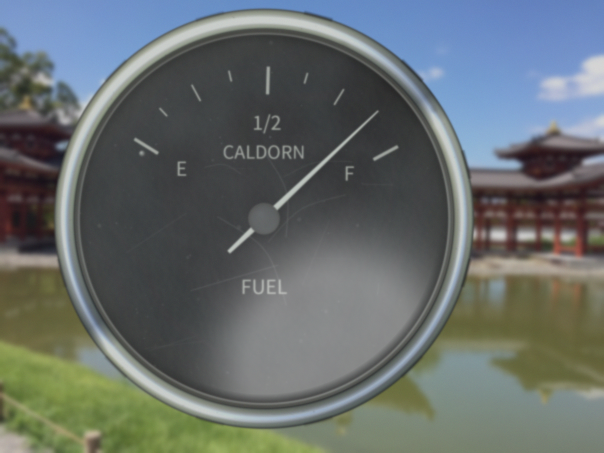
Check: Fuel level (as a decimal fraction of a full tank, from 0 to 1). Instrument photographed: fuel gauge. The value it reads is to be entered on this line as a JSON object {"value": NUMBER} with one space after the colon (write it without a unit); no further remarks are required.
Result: {"value": 0.875}
